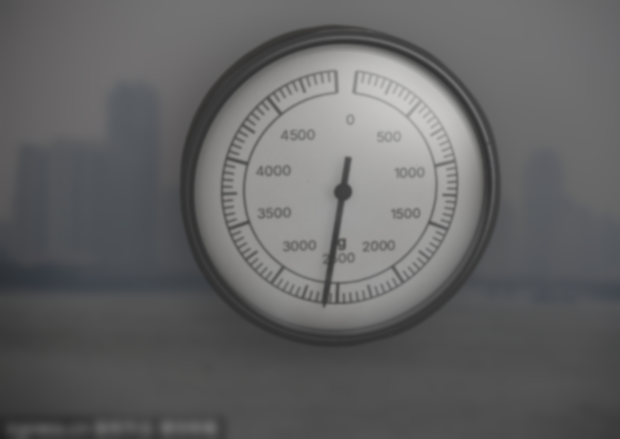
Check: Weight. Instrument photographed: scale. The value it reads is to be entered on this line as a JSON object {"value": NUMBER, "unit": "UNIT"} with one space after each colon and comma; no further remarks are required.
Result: {"value": 2600, "unit": "g"}
